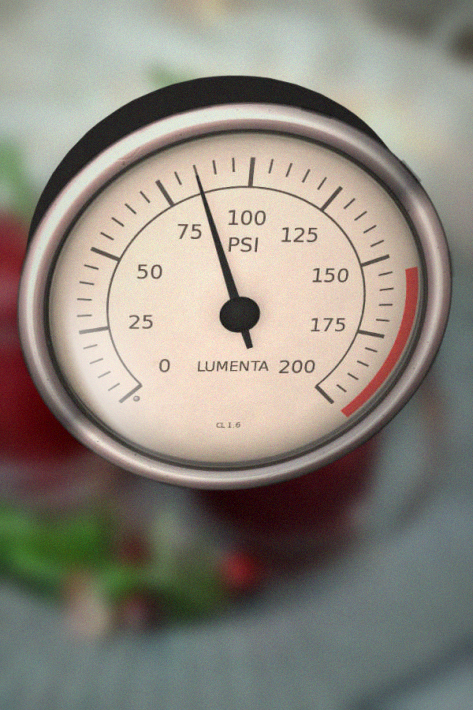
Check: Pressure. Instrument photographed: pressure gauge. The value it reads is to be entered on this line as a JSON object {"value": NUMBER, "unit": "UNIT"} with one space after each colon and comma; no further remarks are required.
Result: {"value": 85, "unit": "psi"}
